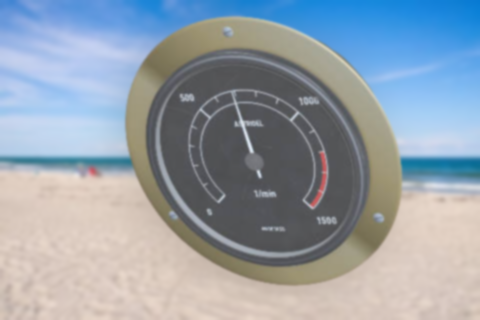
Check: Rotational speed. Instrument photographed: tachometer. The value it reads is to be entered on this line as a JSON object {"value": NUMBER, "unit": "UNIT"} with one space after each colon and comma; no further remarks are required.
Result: {"value": 700, "unit": "rpm"}
